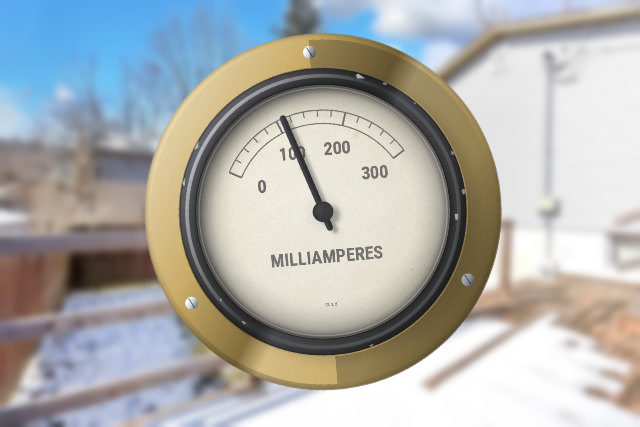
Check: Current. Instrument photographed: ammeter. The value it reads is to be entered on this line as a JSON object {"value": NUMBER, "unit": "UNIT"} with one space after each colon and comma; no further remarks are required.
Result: {"value": 110, "unit": "mA"}
